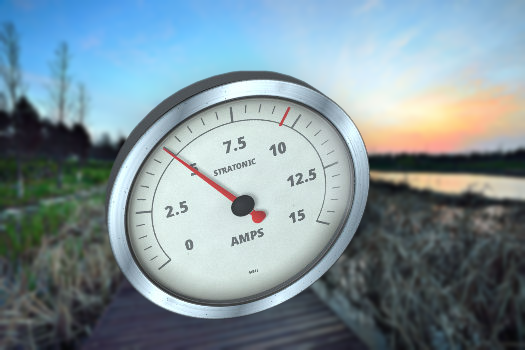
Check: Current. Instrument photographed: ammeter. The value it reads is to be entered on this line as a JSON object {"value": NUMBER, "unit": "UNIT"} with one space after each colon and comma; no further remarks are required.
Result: {"value": 5, "unit": "A"}
